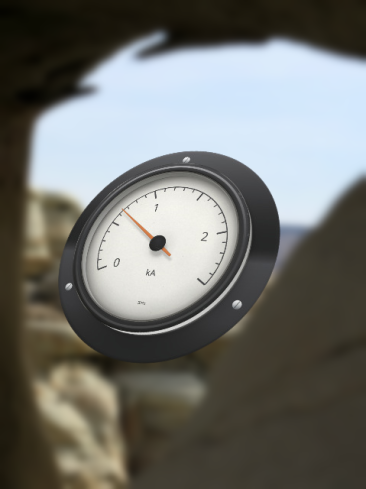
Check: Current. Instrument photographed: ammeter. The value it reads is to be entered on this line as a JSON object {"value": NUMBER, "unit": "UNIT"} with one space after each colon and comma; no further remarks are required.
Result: {"value": 0.65, "unit": "kA"}
